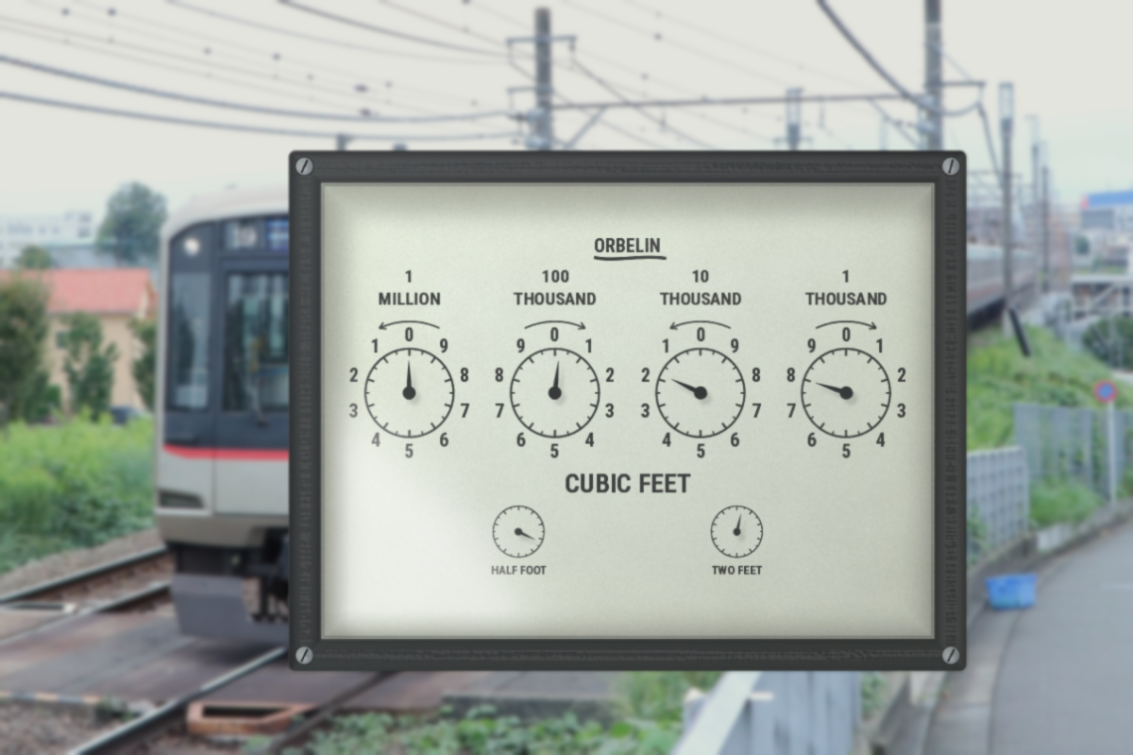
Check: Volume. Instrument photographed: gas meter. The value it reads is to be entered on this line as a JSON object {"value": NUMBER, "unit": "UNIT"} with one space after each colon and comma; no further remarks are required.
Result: {"value": 1800, "unit": "ft³"}
